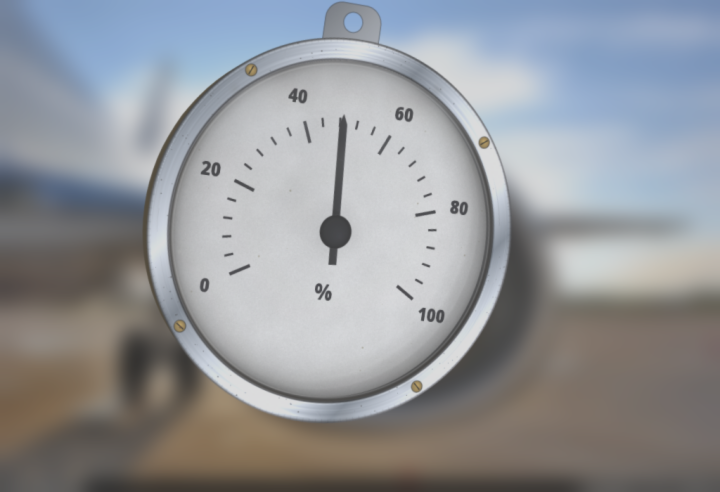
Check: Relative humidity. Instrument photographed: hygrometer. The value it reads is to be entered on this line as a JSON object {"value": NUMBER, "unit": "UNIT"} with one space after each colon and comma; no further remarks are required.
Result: {"value": 48, "unit": "%"}
